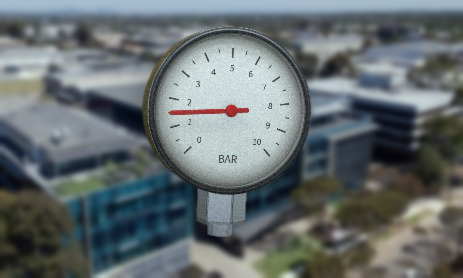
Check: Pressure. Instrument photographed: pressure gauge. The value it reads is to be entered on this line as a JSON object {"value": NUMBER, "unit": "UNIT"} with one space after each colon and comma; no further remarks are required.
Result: {"value": 1.5, "unit": "bar"}
